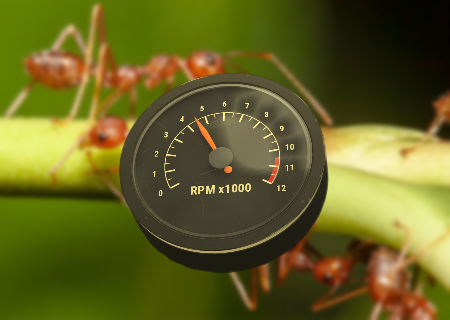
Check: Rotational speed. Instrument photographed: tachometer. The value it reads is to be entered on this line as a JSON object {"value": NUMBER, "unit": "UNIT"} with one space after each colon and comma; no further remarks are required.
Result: {"value": 4500, "unit": "rpm"}
